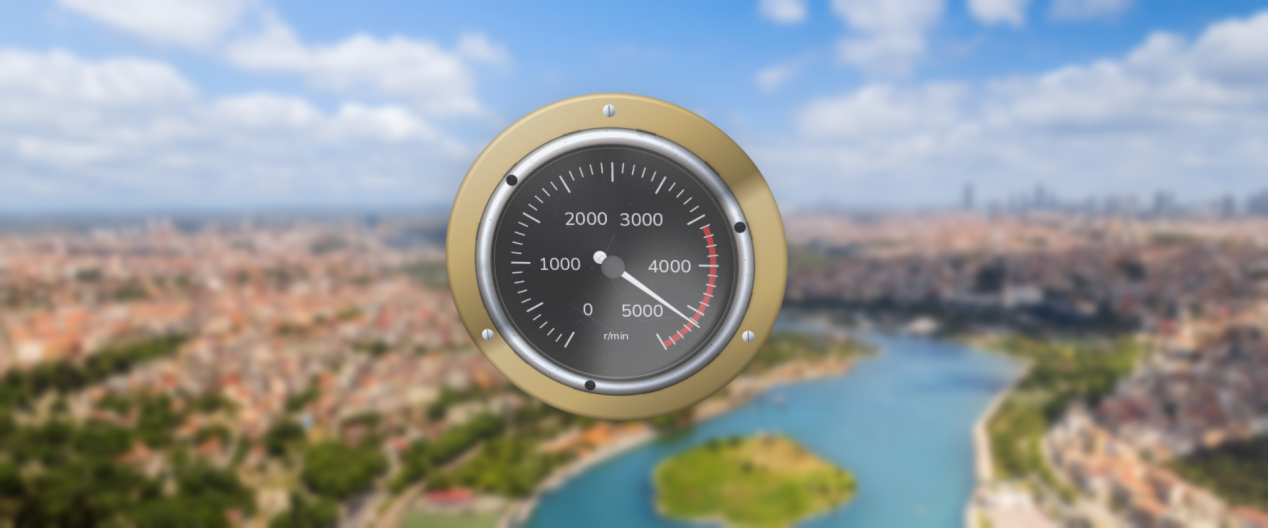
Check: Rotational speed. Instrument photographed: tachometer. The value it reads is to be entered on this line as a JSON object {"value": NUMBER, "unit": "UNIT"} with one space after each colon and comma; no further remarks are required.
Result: {"value": 4600, "unit": "rpm"}
